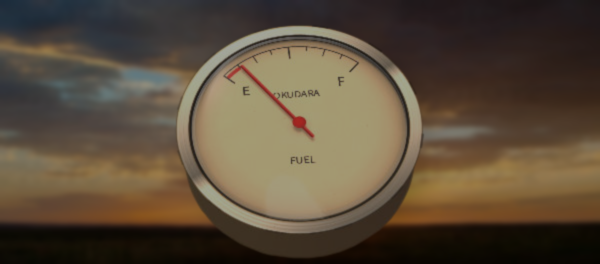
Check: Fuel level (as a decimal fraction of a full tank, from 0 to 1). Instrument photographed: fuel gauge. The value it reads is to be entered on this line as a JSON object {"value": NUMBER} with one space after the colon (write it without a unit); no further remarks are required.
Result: {"value": 0.125}
